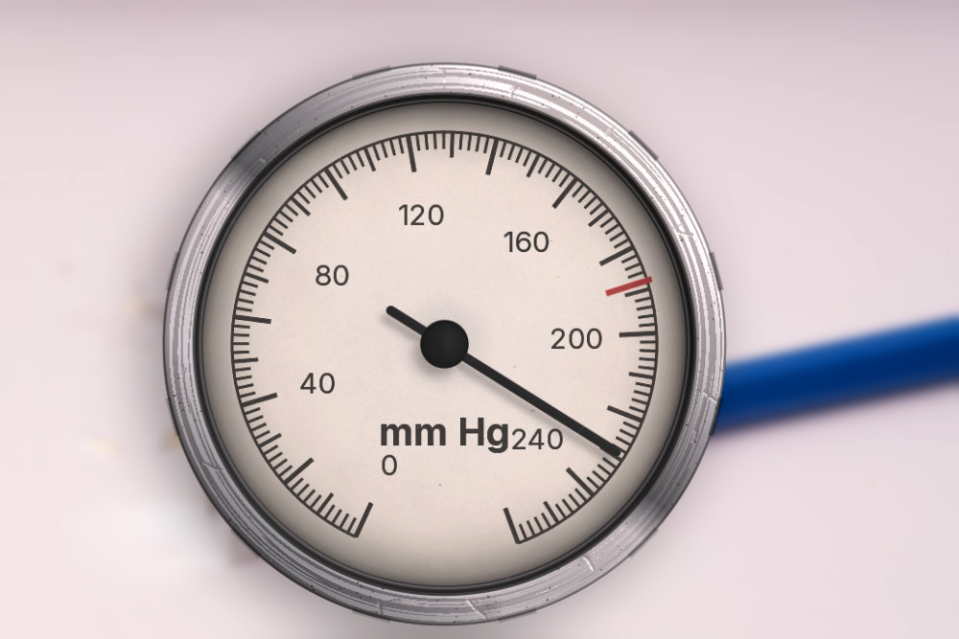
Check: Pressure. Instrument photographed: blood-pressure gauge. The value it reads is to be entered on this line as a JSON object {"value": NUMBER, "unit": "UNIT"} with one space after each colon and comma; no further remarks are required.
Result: {"value": 229, "unit": "mmHg"}
